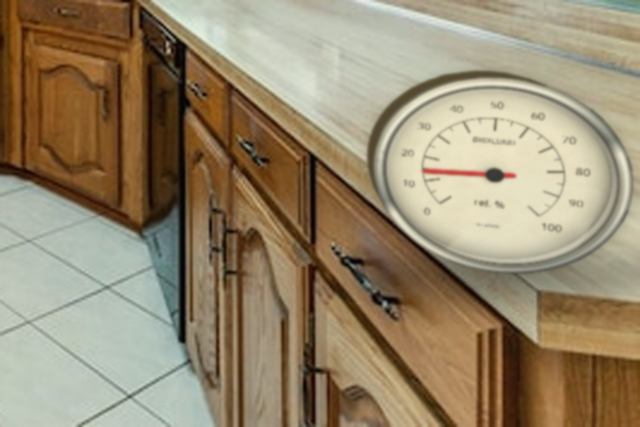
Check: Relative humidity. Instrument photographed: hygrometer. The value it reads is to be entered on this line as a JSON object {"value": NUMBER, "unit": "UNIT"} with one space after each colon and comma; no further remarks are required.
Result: {"value": 15, "unit": "%"}
